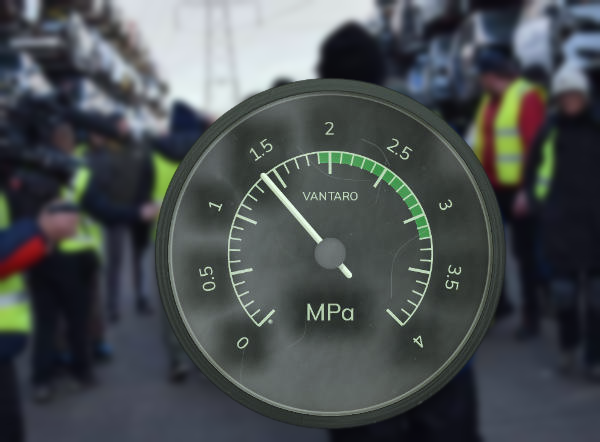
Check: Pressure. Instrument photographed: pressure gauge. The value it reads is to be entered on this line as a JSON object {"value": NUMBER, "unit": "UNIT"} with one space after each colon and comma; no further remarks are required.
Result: {"value": 1.4, "unit": "MPa"}
